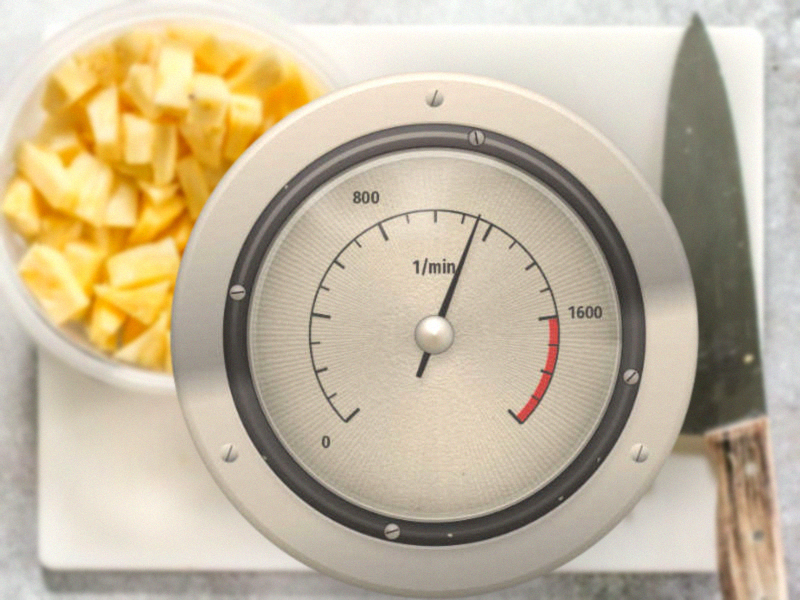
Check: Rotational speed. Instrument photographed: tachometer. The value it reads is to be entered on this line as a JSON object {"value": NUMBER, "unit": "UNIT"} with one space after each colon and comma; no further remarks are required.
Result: {"value": 1150, "unit": "rpm"}
